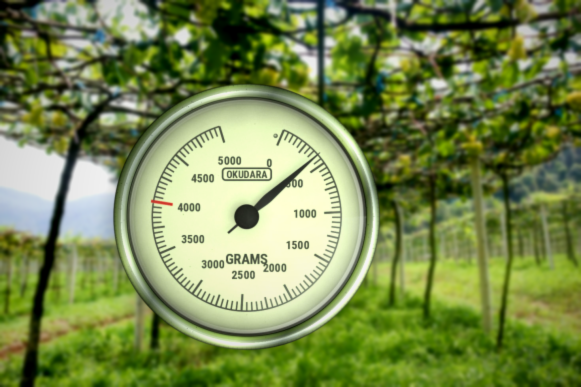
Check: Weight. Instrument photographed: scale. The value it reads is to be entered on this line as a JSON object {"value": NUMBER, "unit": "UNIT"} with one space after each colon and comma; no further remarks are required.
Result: {"value": 400, "unit": "g"}
